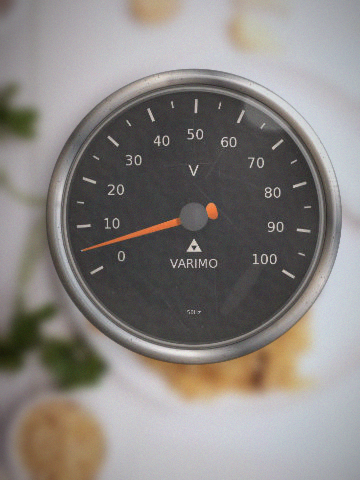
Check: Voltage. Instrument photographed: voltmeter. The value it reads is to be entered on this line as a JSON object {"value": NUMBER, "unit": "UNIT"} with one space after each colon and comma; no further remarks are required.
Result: {"value": 5, "unit": "V"}
